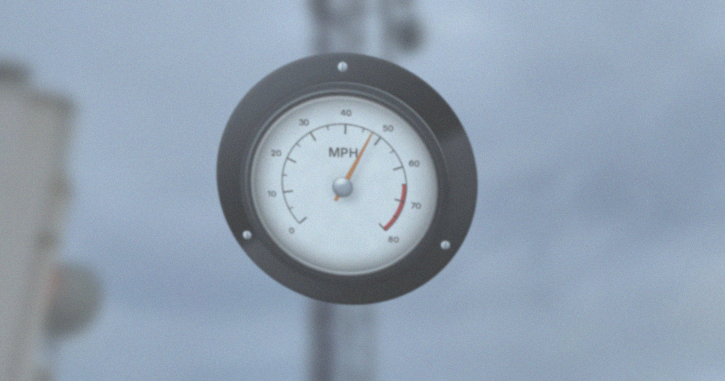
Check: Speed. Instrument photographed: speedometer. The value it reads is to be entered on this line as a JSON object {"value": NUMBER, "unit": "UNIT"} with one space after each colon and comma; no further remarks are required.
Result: {"value": 47.5, "unit": "mph"}
